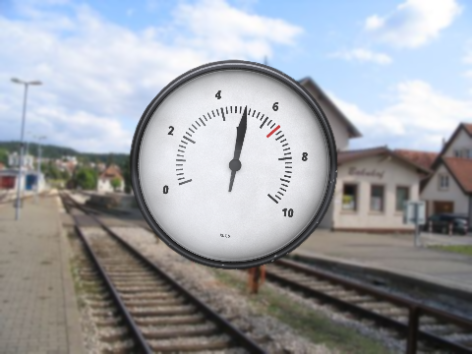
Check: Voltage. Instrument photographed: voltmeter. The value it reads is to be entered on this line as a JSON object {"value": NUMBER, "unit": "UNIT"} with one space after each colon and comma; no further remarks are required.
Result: {"value": 5, "unit": "V"}
